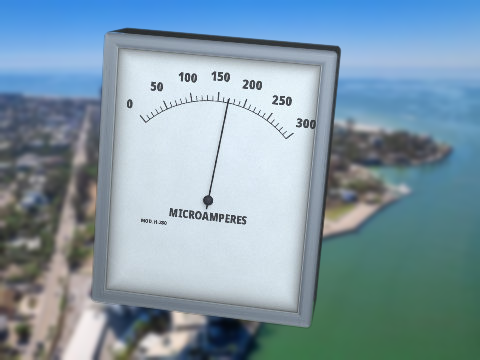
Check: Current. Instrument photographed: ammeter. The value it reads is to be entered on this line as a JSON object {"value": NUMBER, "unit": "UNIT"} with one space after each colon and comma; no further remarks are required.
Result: {"value": 170, "unit": "µA"}
